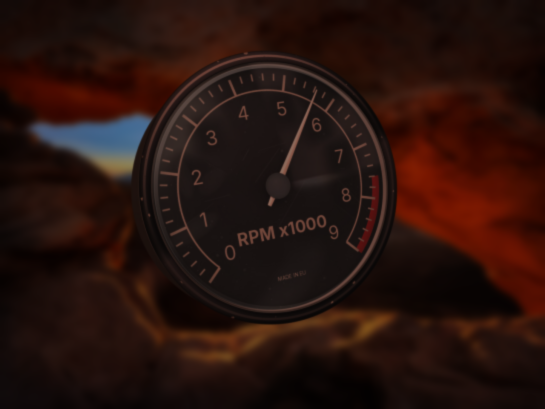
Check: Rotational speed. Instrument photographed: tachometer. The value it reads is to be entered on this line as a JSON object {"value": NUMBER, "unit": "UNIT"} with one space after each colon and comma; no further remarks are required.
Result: {"value": 5600, "unit": "rpm"}
